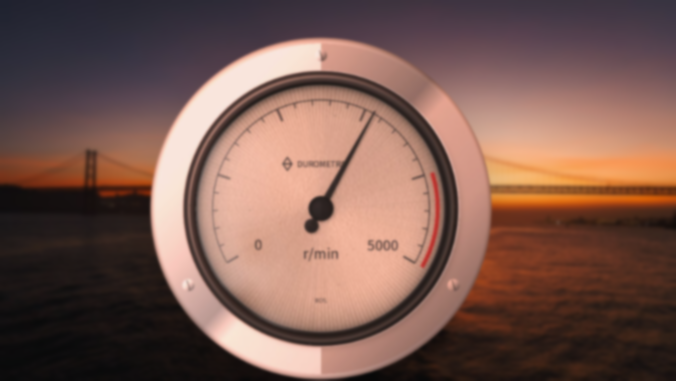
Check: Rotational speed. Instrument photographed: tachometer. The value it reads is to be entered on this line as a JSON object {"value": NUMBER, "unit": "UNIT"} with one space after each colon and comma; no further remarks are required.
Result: {"value": 3100, "unit": "rpm"}
